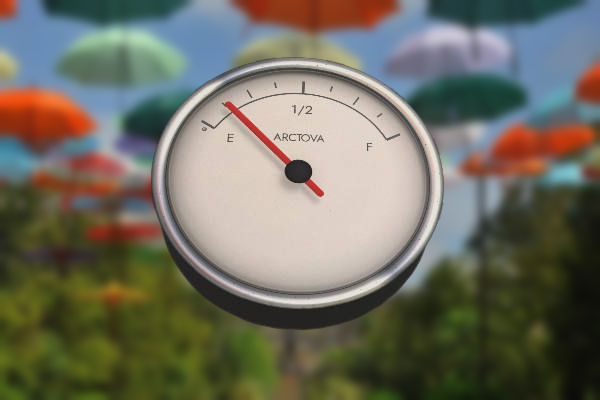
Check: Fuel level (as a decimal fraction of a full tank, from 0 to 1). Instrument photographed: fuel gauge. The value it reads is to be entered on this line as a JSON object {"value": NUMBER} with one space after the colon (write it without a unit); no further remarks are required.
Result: {"value": 0.125}
